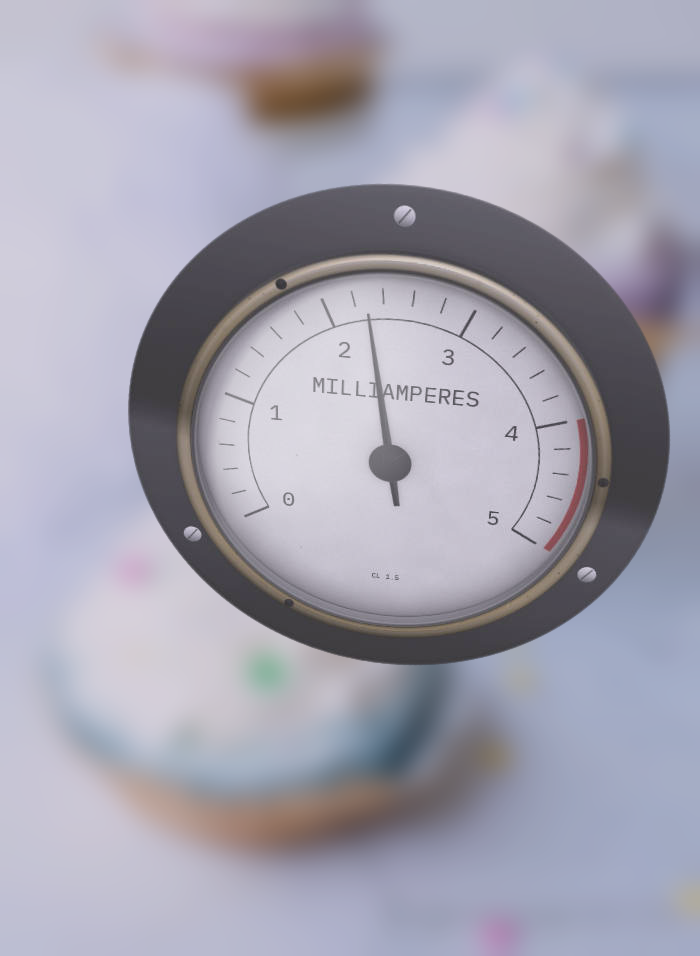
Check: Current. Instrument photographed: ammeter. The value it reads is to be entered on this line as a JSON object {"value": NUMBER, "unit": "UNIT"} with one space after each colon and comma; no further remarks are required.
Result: {"value": 2.3, "unit": "mA"}
